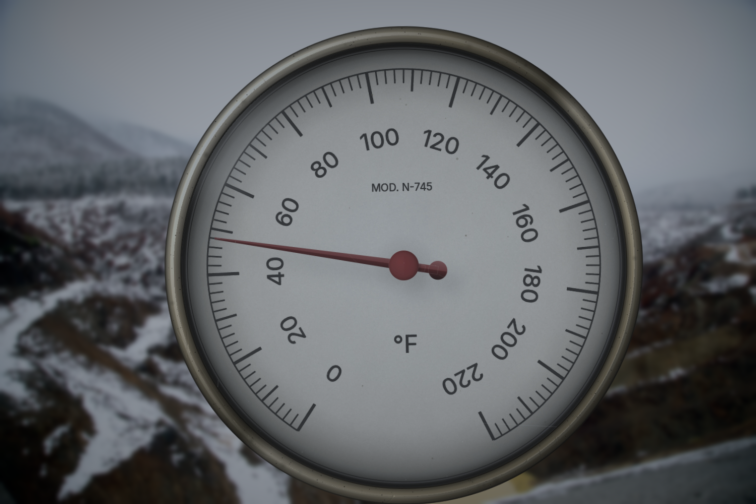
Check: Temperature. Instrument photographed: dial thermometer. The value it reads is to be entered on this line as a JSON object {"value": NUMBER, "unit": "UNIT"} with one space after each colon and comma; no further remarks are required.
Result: {"value": 48, "unit": "°F"}
